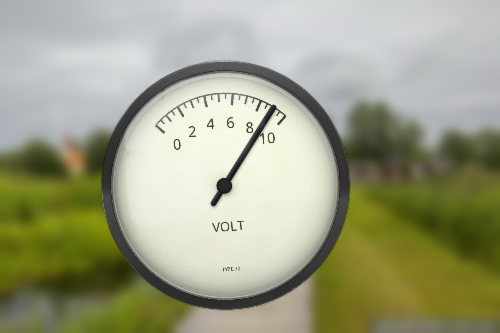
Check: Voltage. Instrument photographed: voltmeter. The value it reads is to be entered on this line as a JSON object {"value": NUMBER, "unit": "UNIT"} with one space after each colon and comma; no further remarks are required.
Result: {"value": 9, "unit": "V"}
